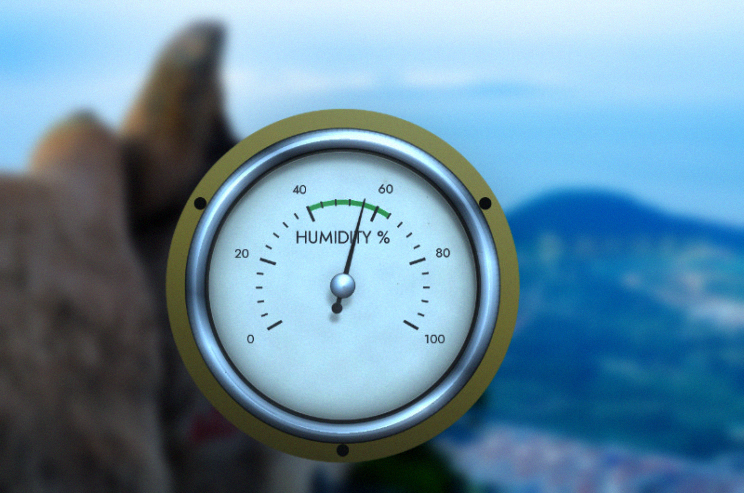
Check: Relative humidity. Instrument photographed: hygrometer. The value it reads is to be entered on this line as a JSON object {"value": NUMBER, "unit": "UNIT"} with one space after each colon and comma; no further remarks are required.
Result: {"value": 56, "unit": "%"}
